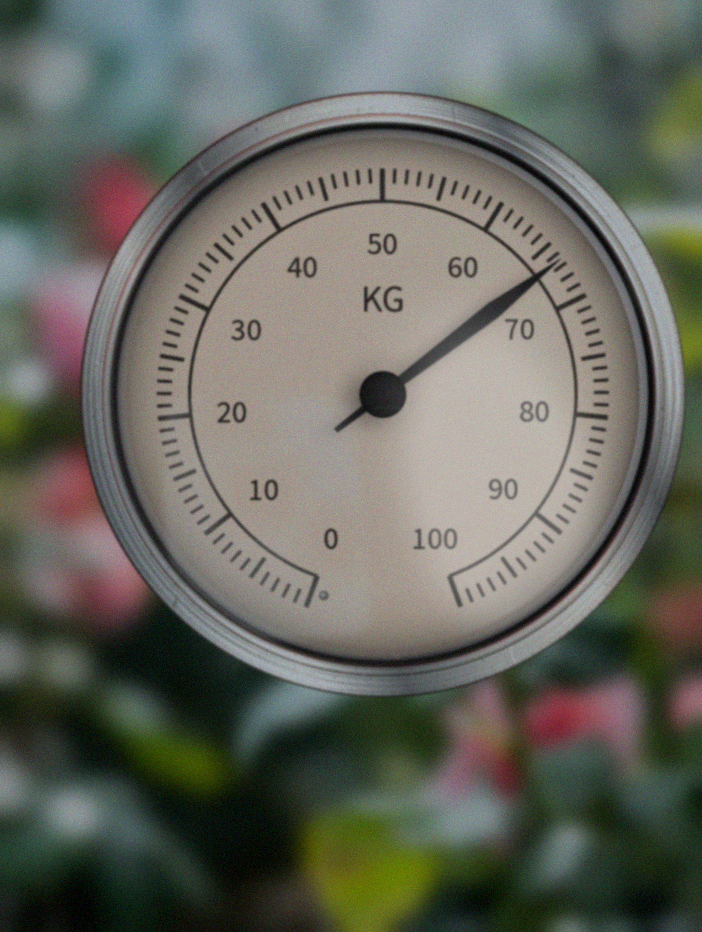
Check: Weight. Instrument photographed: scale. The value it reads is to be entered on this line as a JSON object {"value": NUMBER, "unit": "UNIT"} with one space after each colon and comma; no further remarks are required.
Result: {"value": 66.5, "unit": "kg"}
